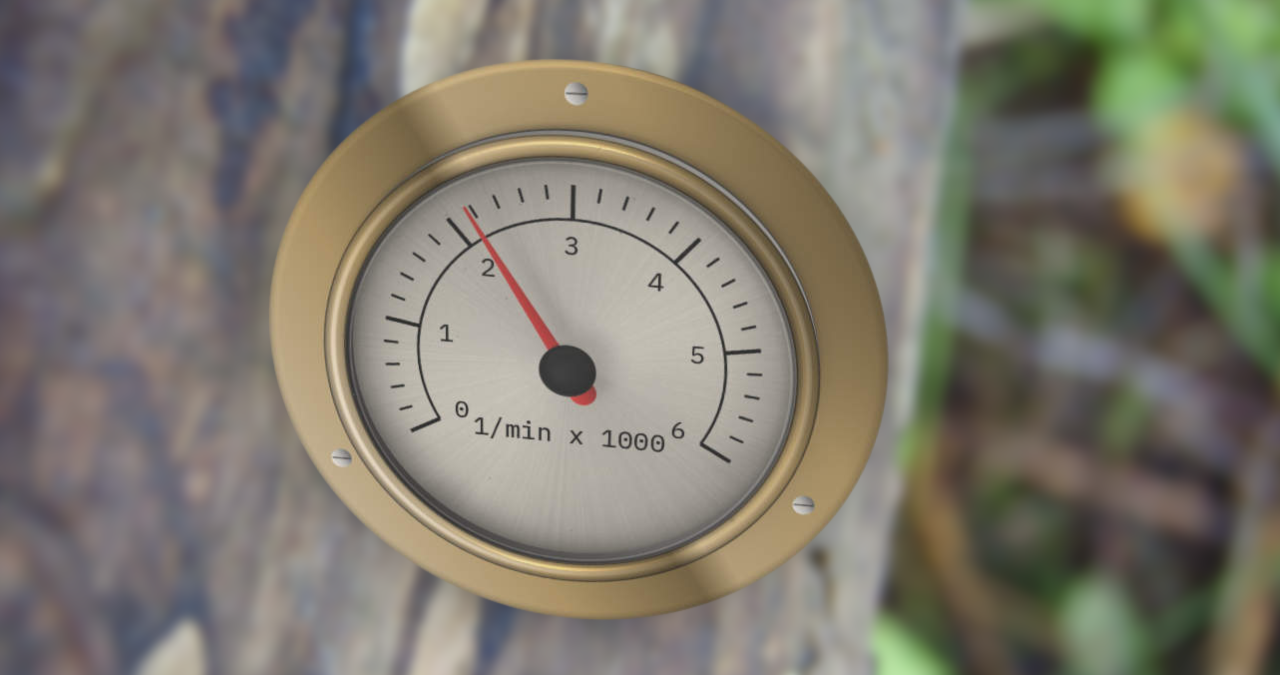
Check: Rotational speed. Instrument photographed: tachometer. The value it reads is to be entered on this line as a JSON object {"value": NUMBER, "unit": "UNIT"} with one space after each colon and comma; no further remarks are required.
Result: {"value": 2200, "unit": "rpm"}
